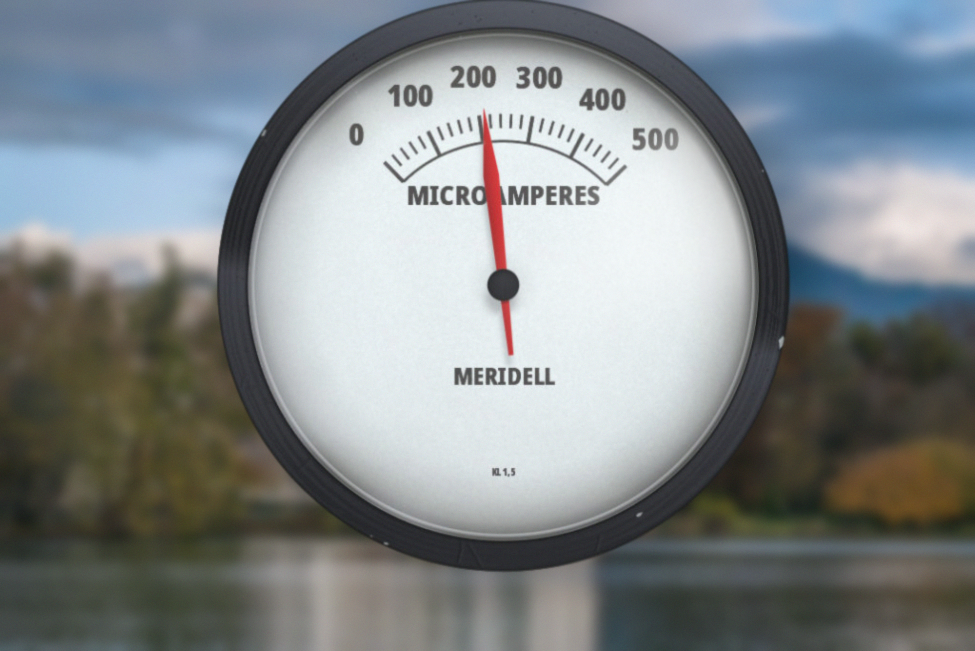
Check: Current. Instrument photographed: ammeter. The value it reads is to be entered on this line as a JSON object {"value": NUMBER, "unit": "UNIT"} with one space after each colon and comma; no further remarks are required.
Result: {"value": 210, "unit": "µA"}
